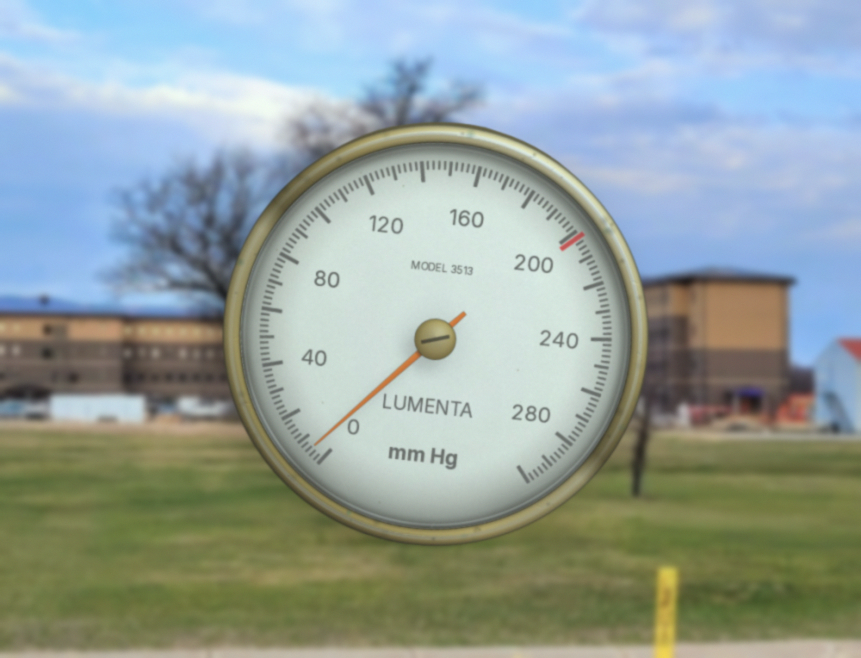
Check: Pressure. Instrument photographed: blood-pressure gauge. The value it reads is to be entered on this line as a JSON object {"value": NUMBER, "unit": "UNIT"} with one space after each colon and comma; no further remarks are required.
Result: {"value": 6, "unit": "mmHg"}
